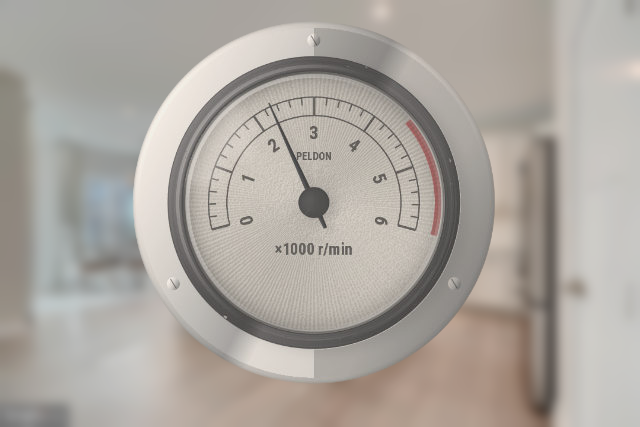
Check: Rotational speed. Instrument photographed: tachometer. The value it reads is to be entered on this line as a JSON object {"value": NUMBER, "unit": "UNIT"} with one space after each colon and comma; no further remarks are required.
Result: {"value": 2300, "unit": "rpm"}
